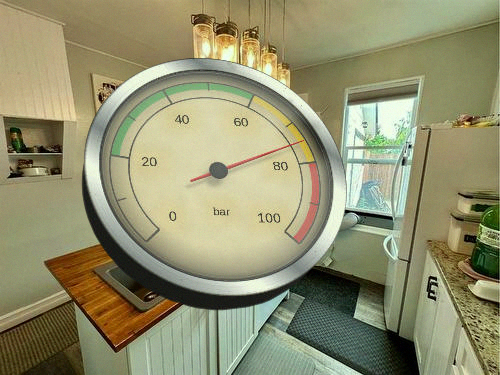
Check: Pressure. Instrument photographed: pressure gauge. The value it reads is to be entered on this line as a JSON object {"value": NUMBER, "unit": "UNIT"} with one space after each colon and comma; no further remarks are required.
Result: {"value": 75, "unit": "bar"}
